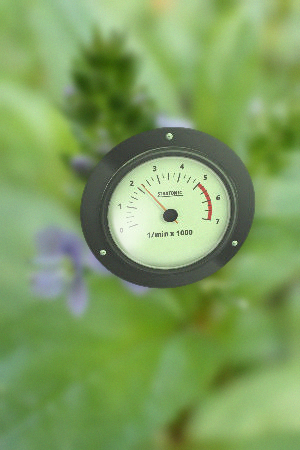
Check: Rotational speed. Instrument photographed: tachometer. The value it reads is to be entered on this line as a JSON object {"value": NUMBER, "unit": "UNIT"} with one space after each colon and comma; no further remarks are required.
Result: {"value": 2250, "unit": "rpm"}
